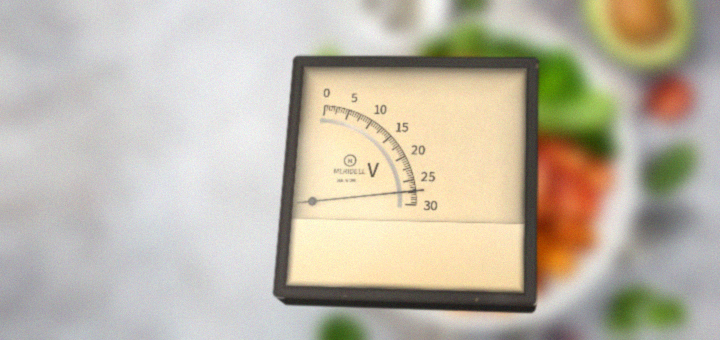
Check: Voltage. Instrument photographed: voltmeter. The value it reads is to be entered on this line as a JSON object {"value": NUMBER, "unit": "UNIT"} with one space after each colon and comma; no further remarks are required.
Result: {"value": 27.5, "unit": "V"}
